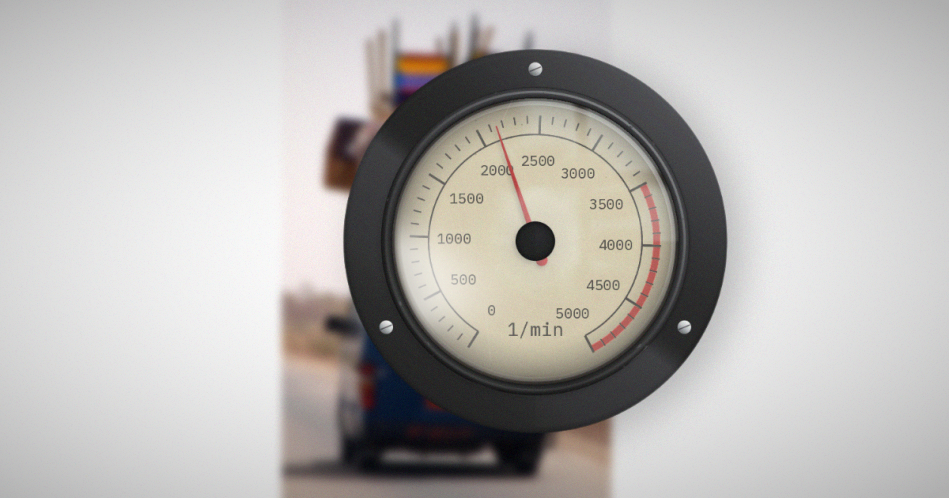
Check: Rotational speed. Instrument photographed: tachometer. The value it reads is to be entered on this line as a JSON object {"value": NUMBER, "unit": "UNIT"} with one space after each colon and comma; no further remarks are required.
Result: {"value": 2150, "unit": "rpm"}
